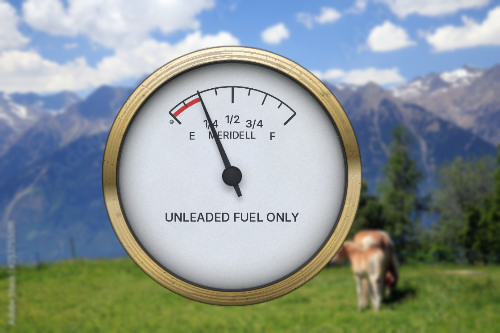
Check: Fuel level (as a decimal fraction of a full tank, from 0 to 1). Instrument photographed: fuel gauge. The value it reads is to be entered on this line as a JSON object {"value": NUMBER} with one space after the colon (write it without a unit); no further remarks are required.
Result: {"value": 0.25}
